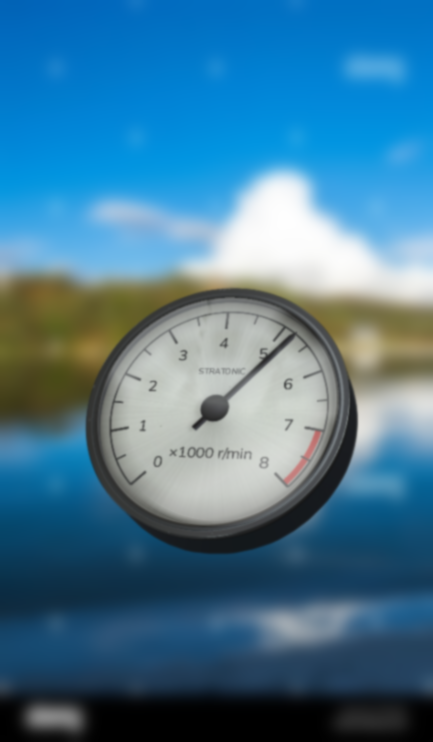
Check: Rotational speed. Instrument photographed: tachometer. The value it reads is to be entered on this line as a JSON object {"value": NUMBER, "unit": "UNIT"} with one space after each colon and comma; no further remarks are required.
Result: {"value": 5250, "unit": "rpm"}
